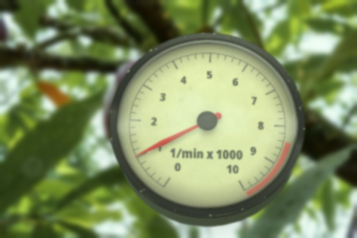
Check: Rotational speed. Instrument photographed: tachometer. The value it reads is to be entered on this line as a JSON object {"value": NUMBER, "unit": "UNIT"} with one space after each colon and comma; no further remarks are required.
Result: {"value": 1000, "unit": "rpm"}
